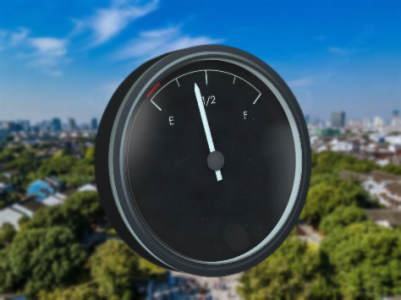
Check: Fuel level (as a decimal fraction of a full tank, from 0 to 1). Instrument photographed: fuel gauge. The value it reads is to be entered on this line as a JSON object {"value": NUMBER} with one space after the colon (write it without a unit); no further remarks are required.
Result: {"value": 0.375}
